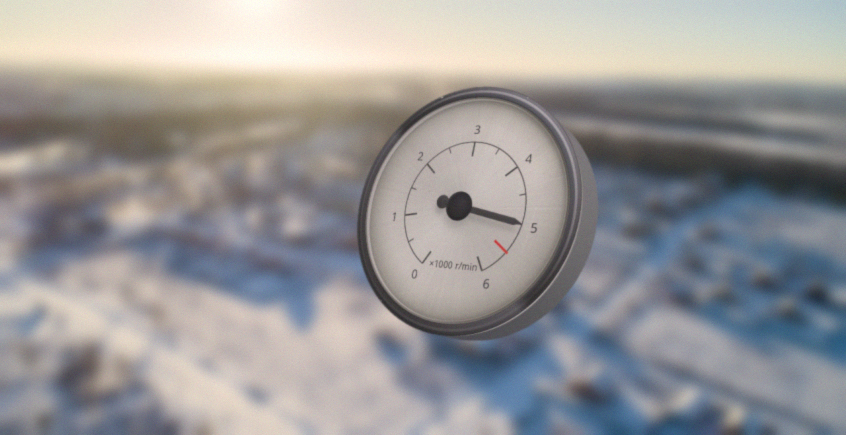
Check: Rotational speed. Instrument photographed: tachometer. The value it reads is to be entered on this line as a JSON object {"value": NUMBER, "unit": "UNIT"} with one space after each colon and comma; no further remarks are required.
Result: {"value": 5000, "unit": "rpm"}
